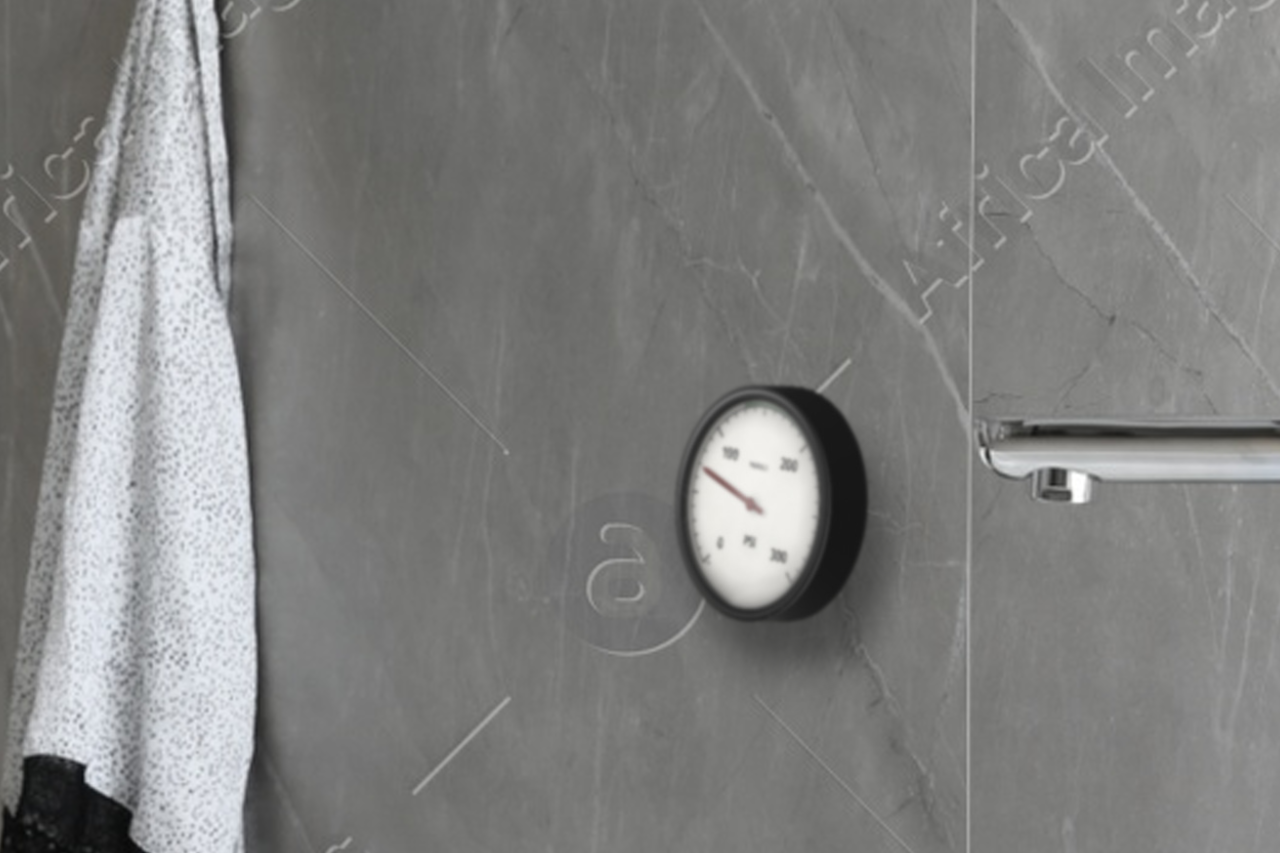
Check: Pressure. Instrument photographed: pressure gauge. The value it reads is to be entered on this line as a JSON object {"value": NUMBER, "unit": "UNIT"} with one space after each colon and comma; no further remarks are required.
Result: {"value": 70, "unit": "psi"}
